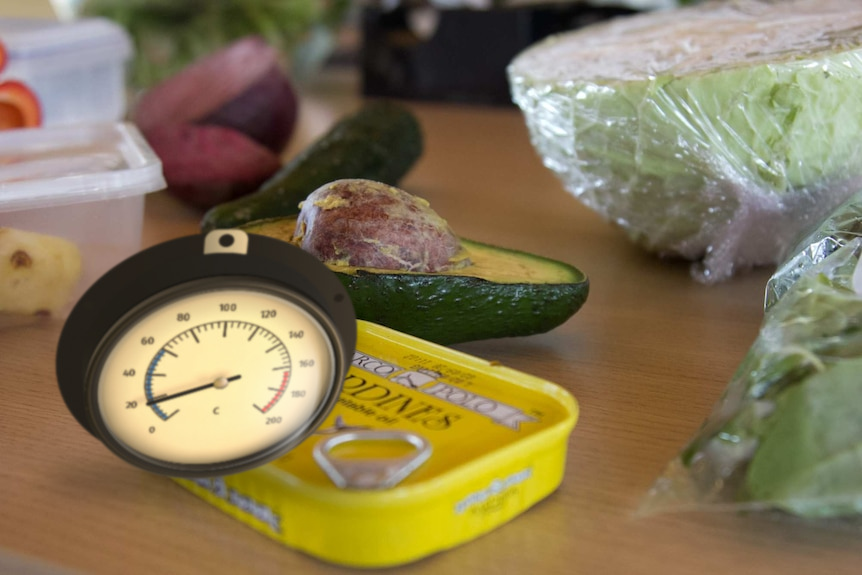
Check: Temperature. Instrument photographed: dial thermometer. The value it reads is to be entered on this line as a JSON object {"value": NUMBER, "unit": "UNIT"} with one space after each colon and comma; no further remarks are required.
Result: {"value": 20, "unit": "°C"}
